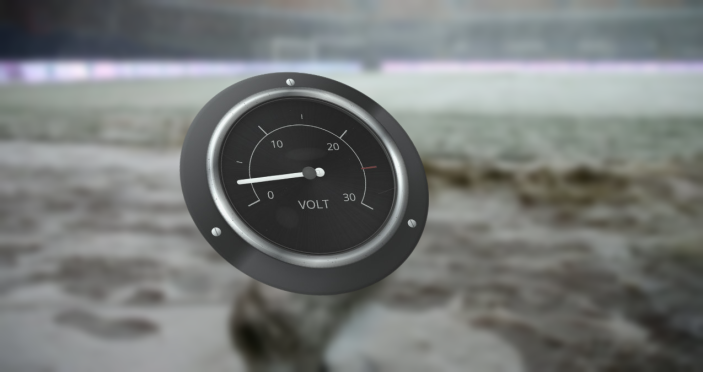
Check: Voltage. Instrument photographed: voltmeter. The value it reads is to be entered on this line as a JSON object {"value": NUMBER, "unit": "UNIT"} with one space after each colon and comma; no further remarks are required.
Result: {"value": 2.5, "unit": "V"}
